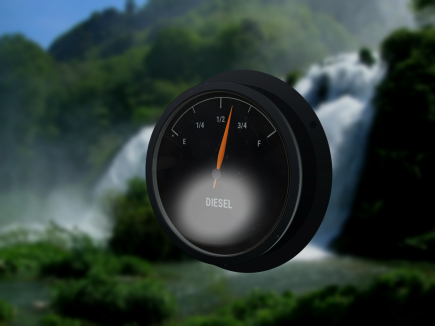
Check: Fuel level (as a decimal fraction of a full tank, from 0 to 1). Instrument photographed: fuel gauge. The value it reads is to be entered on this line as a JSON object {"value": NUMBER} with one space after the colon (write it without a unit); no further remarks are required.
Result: {"value": 0.625}
